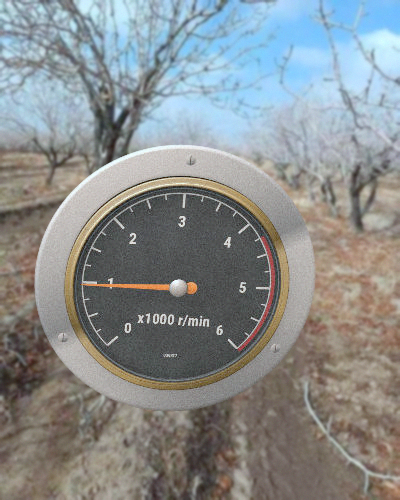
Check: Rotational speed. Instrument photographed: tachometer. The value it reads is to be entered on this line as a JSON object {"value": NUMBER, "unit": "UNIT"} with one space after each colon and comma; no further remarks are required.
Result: {"value": 1000, "unit": "rpm"}
